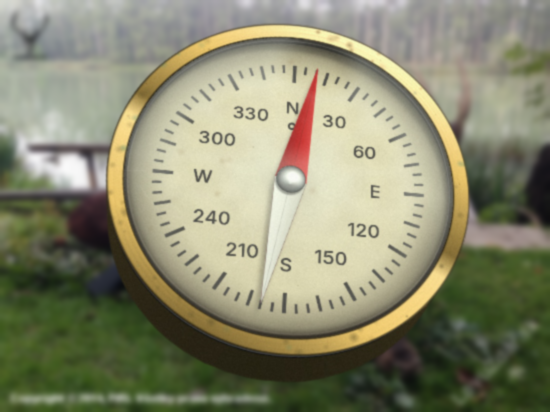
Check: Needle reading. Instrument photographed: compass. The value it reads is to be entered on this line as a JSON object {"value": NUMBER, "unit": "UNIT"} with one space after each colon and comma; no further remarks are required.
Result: {"value": 10, "unit": "°"}
